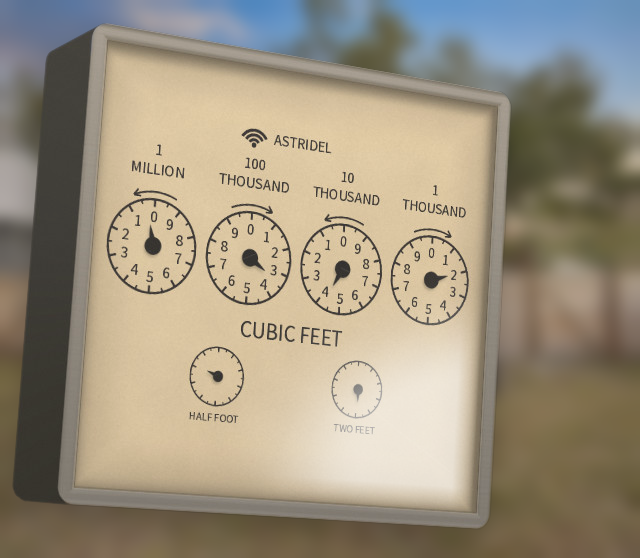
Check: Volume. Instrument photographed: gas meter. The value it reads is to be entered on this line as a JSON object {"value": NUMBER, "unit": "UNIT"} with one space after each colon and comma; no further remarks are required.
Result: {"value": 34200, "unit": "ft³"}
